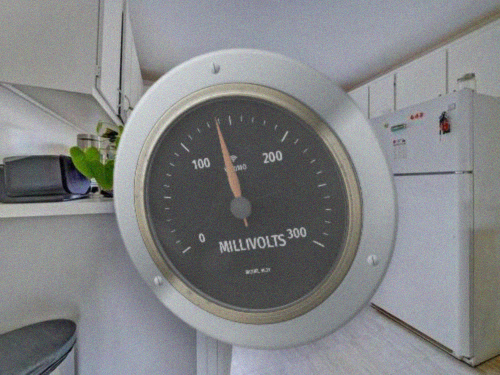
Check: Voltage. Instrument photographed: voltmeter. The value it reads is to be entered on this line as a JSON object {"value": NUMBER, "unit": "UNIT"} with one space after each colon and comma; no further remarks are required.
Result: {"value": 140, "unit": "mV"}
